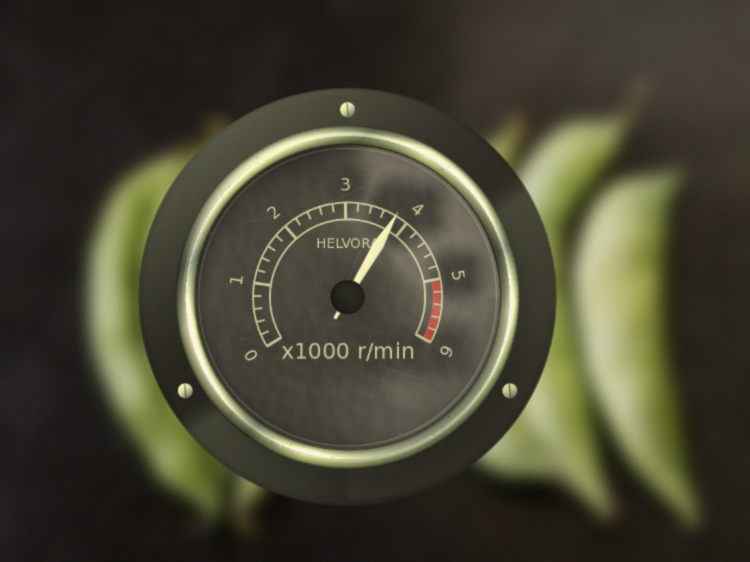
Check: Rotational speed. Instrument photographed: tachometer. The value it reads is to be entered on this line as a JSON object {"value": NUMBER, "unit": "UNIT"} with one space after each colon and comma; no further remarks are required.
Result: {"value": 3800, "unit": "rpm"}
